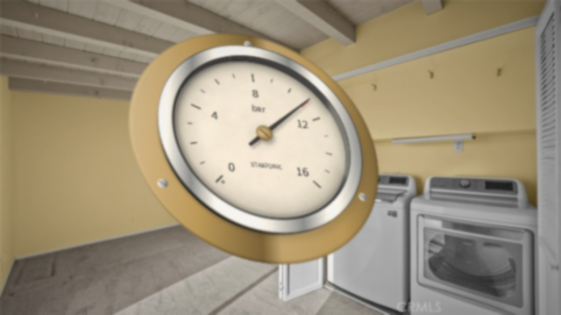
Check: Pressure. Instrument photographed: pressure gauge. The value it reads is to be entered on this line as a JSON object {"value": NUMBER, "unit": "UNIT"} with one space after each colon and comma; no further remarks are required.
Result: {"value": 11, "unit": "bar"}
